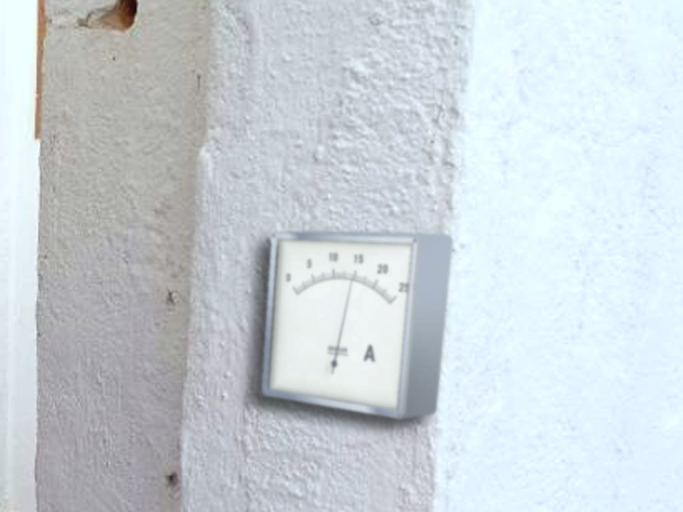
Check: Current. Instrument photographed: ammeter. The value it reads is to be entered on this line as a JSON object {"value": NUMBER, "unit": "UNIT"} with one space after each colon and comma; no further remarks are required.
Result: {"value": 15, "unit": "A"}
